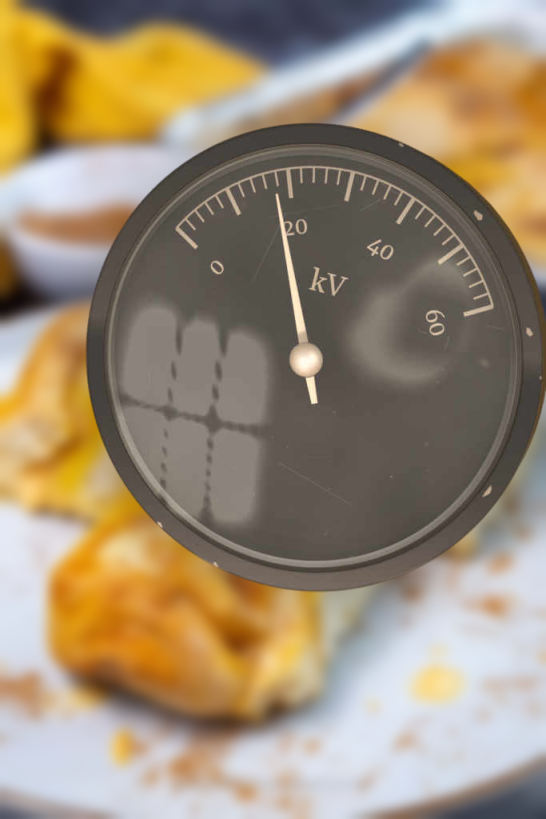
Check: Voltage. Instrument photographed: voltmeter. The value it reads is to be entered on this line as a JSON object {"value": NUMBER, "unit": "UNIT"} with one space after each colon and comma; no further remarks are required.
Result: {"value": 18, "unit": "kV"}
